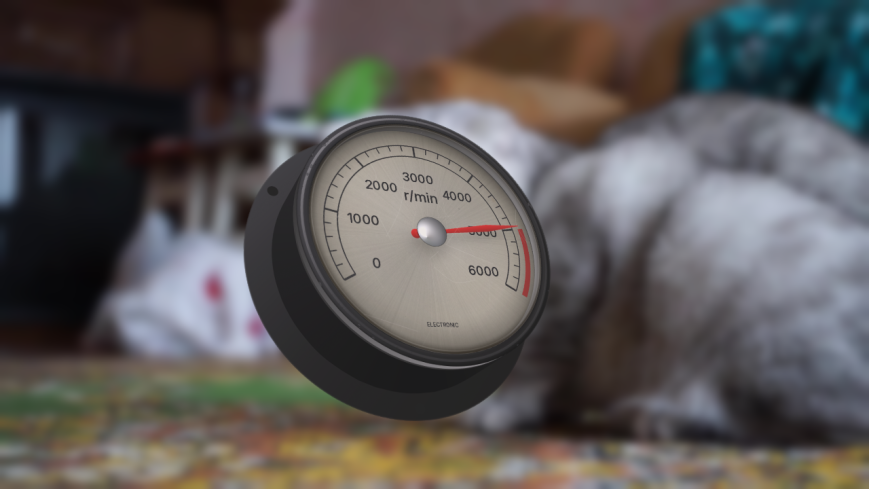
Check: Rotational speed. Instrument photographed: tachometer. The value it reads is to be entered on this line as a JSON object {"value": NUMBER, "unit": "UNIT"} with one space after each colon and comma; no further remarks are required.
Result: {"value": 5000, "unit": "rpm"}
